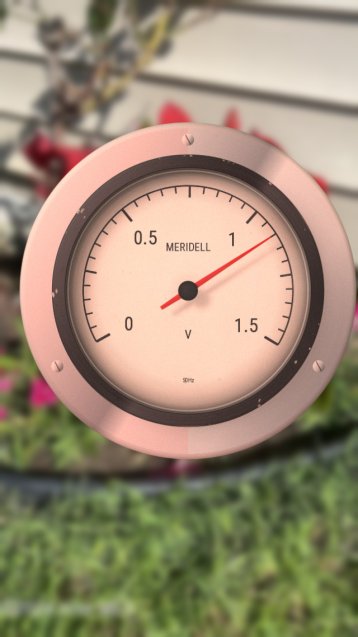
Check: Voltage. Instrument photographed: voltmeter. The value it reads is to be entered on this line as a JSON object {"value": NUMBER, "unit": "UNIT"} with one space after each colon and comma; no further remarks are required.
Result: {"value": 1.1, "unit": "V"}
